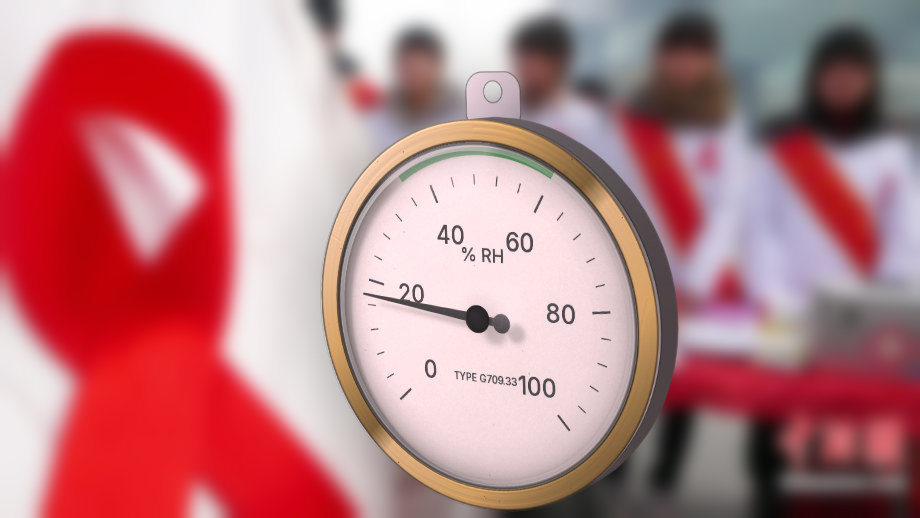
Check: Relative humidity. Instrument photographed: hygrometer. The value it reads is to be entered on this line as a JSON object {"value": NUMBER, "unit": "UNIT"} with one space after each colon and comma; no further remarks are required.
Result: {"value": 18, "unit": "%"}
